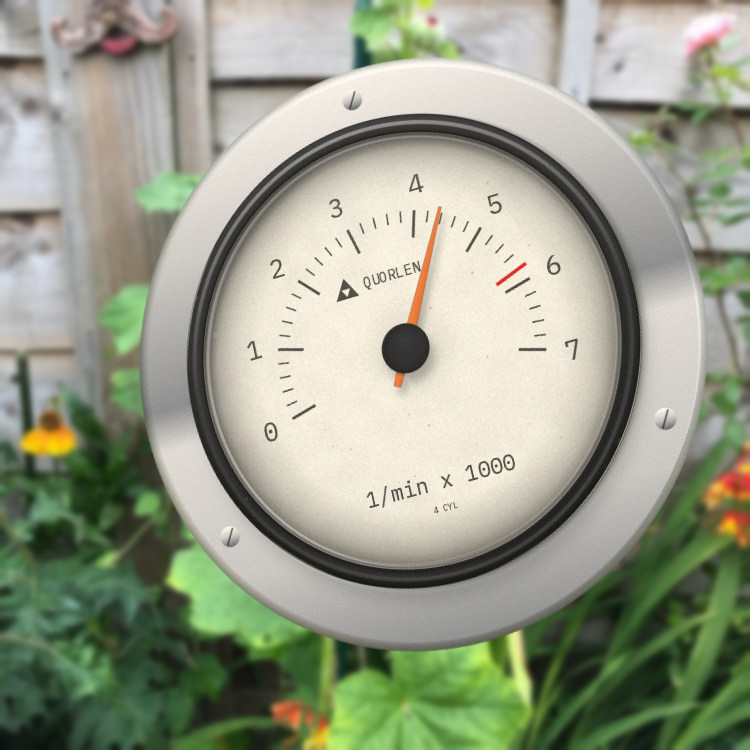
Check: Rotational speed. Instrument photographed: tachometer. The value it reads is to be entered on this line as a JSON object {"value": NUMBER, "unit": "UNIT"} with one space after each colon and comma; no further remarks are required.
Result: {"value": 4400, "unit": "rpm"}
